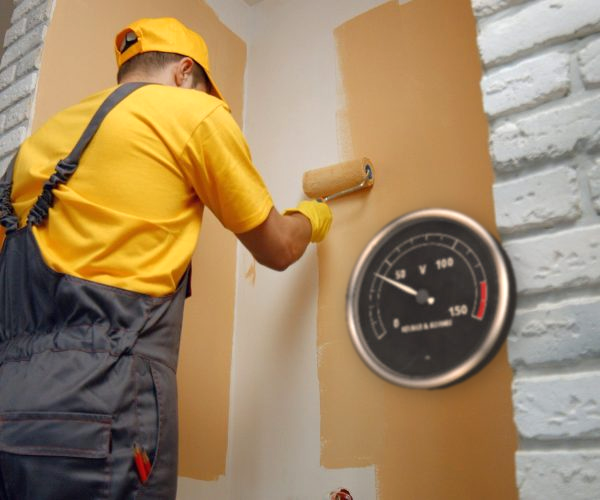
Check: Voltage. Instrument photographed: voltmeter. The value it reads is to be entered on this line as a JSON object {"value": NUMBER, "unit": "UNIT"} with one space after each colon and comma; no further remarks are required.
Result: {"value": 40, "unit": "V"}
